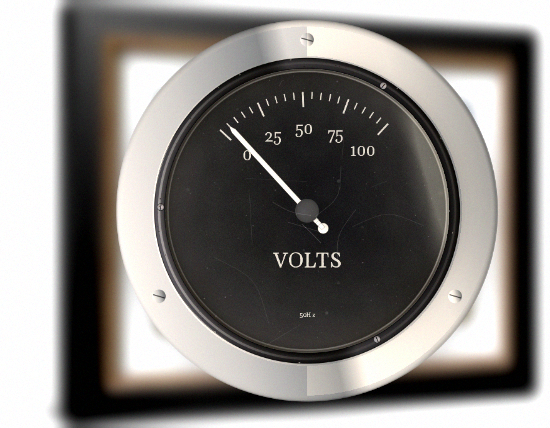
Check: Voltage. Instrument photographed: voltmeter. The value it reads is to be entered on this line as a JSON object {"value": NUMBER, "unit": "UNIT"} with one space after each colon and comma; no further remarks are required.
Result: {"value": 5, "unit": "V"}
